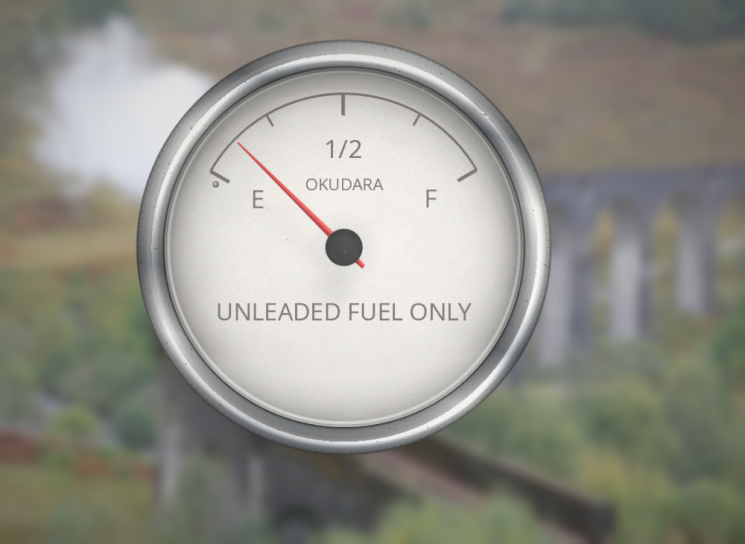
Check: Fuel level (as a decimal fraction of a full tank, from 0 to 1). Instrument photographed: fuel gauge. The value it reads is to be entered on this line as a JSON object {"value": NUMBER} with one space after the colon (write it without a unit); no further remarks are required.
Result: {"value": 0.125}
